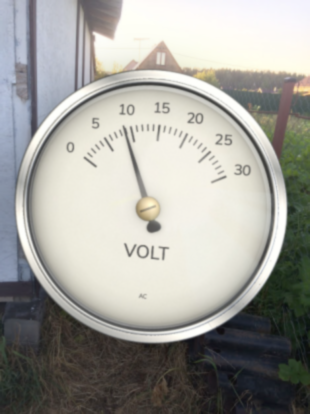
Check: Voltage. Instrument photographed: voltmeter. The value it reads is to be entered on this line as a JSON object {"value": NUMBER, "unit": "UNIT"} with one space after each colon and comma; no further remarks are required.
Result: {"value": 9, "unit": "V"}
